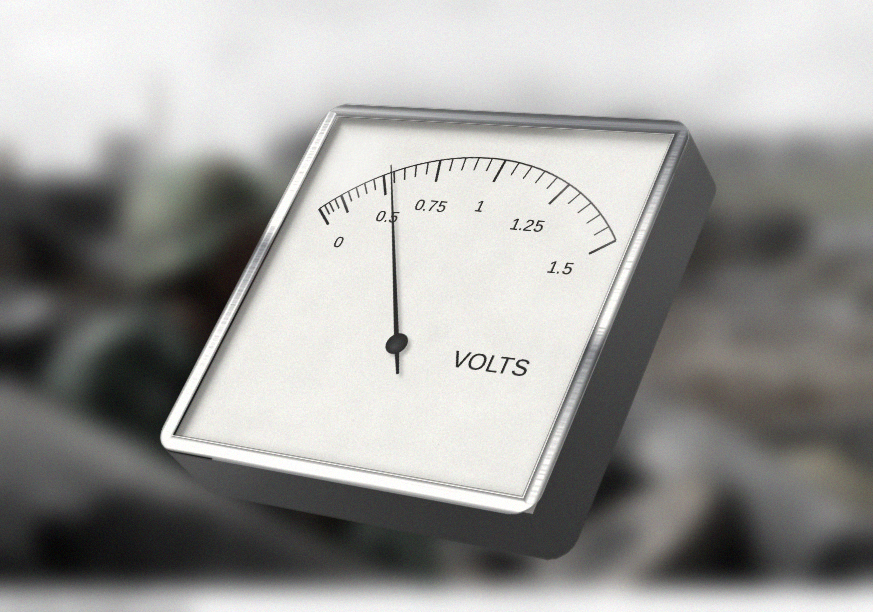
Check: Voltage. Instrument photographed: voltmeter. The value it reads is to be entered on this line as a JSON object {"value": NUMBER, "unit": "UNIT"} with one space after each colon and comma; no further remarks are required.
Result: {"value": 0.55, "unit": "V"}
